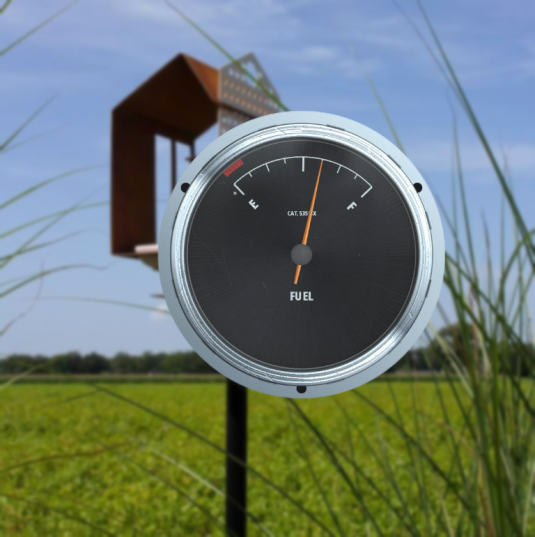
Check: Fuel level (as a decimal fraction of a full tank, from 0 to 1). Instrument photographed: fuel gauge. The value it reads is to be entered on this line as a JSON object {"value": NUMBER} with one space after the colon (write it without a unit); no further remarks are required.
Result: {"value": 0.625}
